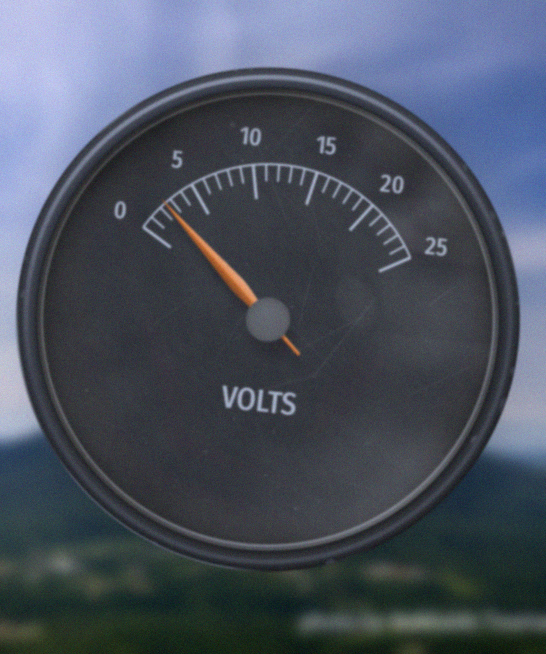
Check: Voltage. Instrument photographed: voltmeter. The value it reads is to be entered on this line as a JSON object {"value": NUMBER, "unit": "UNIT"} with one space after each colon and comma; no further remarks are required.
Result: {"value": 2.5, "unit": "V"}
